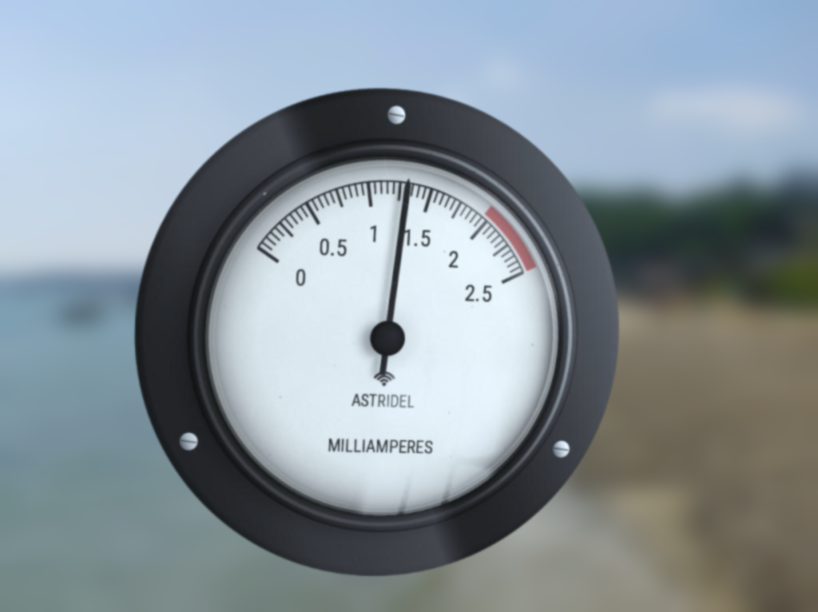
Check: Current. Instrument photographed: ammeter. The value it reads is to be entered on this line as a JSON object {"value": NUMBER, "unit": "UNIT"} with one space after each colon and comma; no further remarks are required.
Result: {"value": 1.3, "unit": "mA"}
